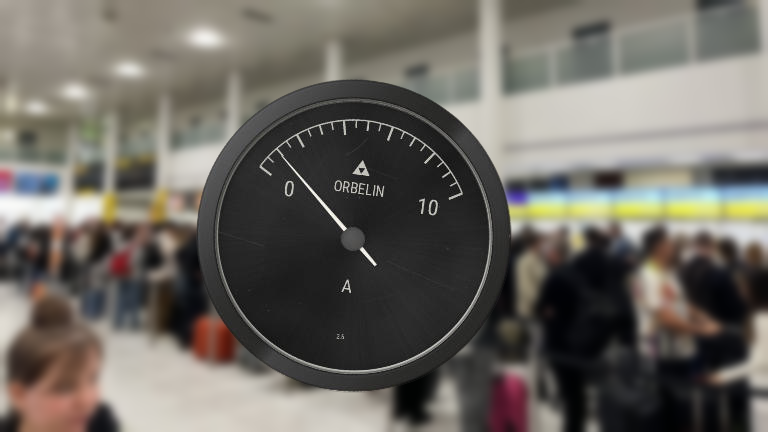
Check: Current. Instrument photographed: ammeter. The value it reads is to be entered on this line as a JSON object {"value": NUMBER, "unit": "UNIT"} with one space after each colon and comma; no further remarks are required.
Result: {"value": 1, "unit": "A"}
